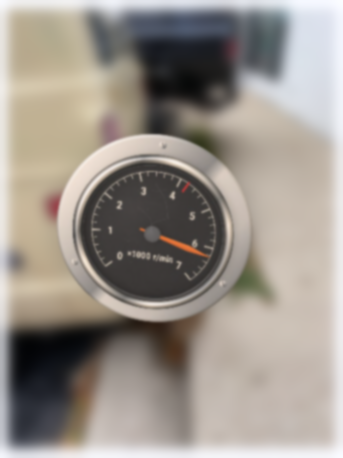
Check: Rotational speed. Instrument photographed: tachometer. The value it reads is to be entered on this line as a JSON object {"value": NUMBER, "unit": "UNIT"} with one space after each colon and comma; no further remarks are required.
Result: {"value": 6200, "unit": "rpm"}
